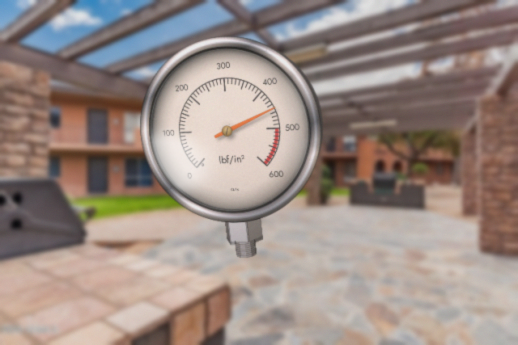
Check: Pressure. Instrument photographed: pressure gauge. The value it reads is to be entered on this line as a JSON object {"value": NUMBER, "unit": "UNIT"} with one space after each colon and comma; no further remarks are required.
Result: {"value": 450, "unit": "psi"}
